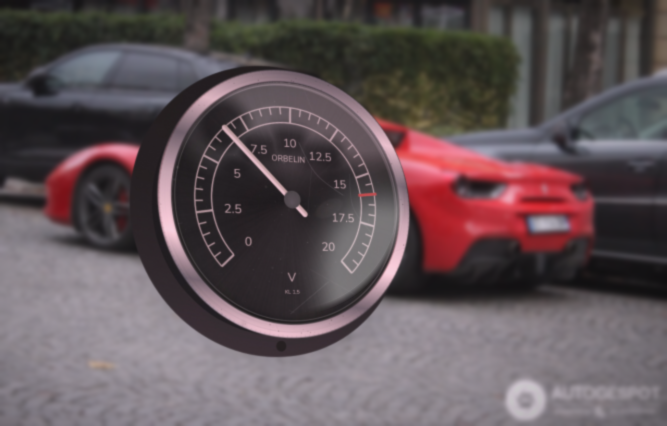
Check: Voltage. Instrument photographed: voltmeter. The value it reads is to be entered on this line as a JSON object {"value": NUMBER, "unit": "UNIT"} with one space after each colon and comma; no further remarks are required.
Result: {"value": 6.5, "unit": "V"}
